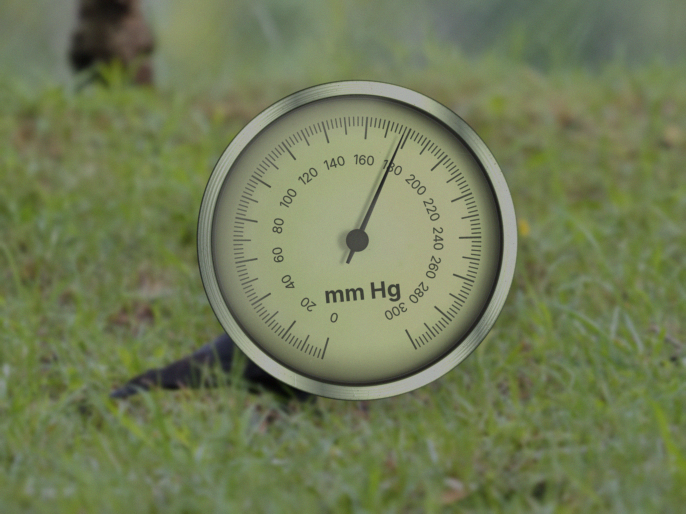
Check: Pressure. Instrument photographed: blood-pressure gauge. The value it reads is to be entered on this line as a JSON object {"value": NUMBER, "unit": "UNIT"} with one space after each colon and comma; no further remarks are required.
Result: {"value": 178, "unit": "mmHg"}
